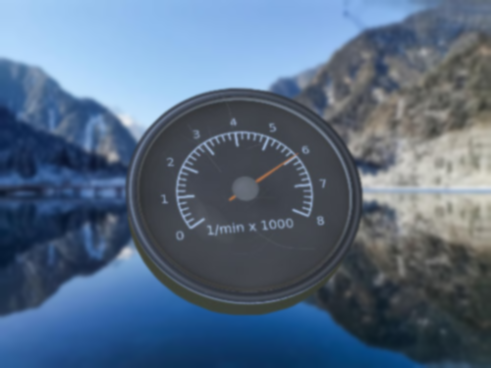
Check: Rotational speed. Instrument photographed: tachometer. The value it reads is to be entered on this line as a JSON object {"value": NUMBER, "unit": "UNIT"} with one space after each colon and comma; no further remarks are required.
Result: {"value": 6000, "unit": "rpm"}
